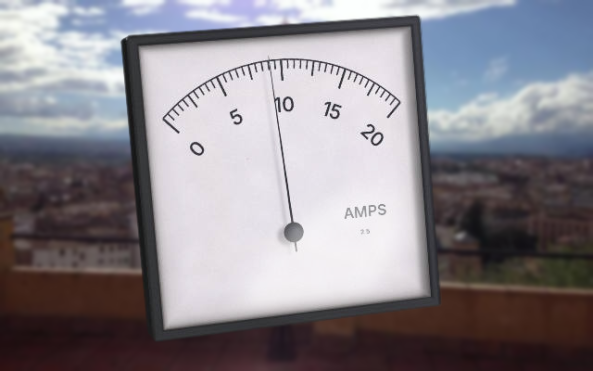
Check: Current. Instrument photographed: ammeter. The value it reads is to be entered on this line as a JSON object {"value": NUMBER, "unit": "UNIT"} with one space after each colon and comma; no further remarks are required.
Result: {"value": 9, "unit": "A"}
